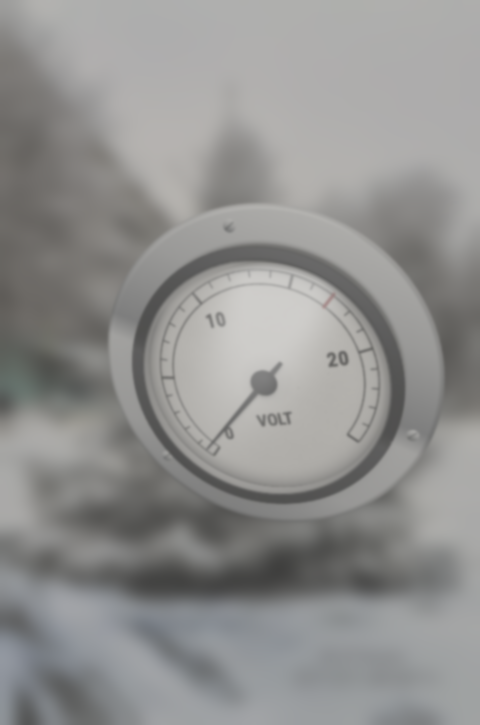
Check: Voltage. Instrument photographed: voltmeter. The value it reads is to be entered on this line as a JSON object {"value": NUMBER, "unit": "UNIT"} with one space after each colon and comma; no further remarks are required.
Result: {"value": 0.5, "unit": "V"}
